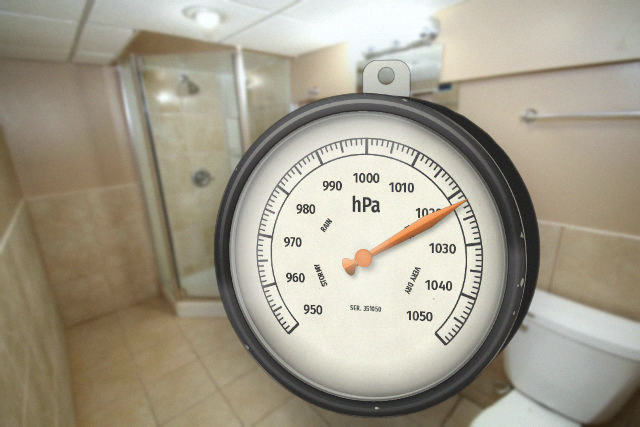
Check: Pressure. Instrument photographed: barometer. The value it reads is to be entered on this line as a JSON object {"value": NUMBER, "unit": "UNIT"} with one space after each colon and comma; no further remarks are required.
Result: {"value": 1022, "unit": "hPa"}
